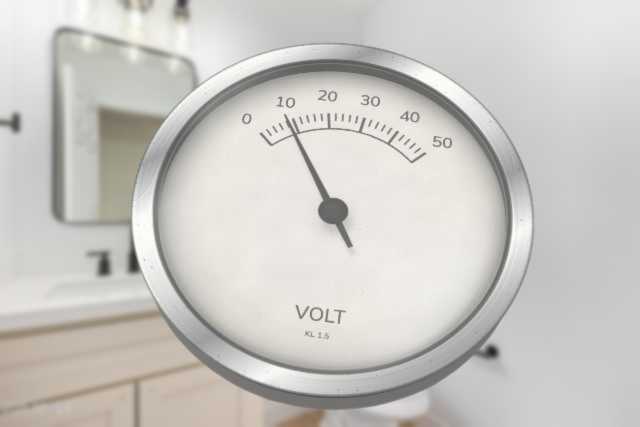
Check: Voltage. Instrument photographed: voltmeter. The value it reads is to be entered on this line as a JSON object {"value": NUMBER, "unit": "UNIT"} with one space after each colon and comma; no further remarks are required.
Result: {"value": 8, "unit": "V"}
